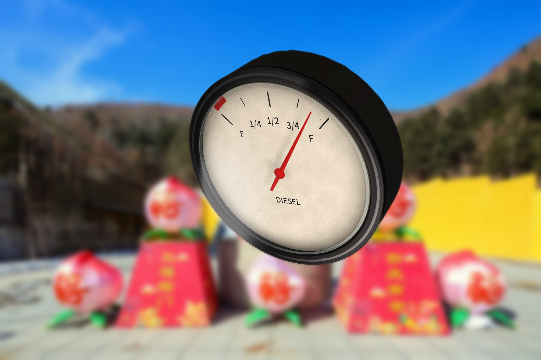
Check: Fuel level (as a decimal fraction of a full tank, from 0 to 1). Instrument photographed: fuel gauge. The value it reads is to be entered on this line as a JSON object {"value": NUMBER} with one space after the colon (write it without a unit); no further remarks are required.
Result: {"value": 0.875}
